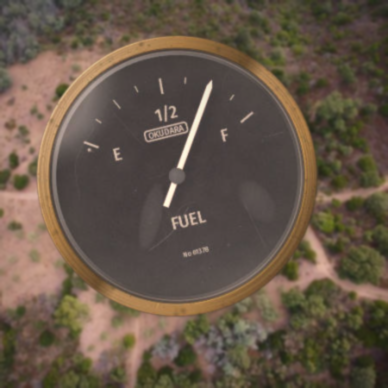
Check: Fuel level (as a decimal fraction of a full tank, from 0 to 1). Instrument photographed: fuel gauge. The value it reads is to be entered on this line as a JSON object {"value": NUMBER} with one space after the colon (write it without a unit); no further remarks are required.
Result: {"value": 0.75}
